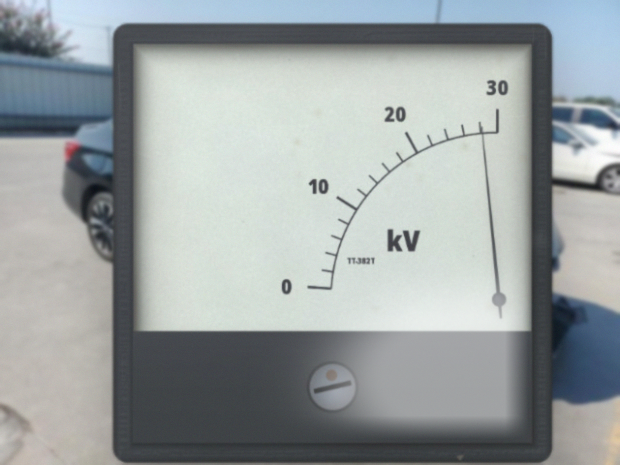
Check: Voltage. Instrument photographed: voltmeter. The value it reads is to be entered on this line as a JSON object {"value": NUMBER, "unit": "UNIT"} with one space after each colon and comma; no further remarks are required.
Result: {"value": 28, "unit": "kV"}
